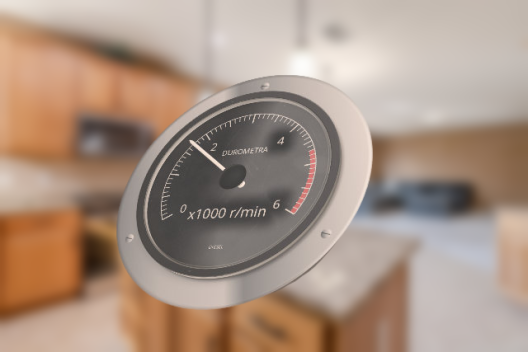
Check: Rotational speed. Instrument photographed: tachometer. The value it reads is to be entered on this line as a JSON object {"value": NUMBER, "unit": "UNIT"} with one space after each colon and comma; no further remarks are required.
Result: {"value": 1700, "unit": "rpm"}
